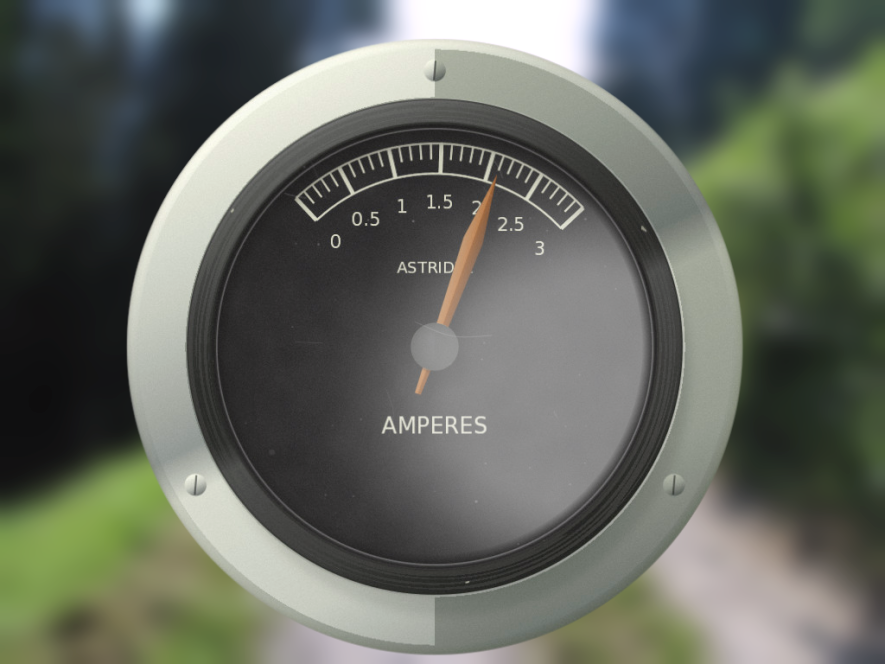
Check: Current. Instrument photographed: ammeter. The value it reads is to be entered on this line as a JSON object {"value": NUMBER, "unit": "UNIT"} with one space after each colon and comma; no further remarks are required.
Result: {"value": 2.1, "unit": "A"}
